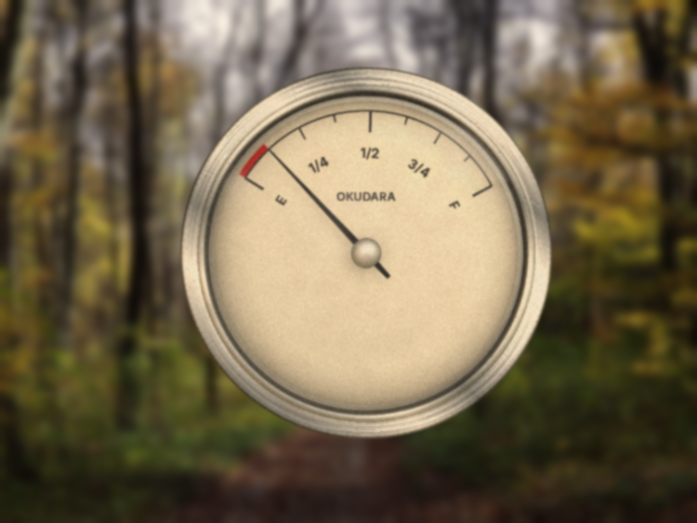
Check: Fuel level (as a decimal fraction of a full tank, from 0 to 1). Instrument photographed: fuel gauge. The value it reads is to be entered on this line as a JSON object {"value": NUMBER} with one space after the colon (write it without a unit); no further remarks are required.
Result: {"value": 0.125}
